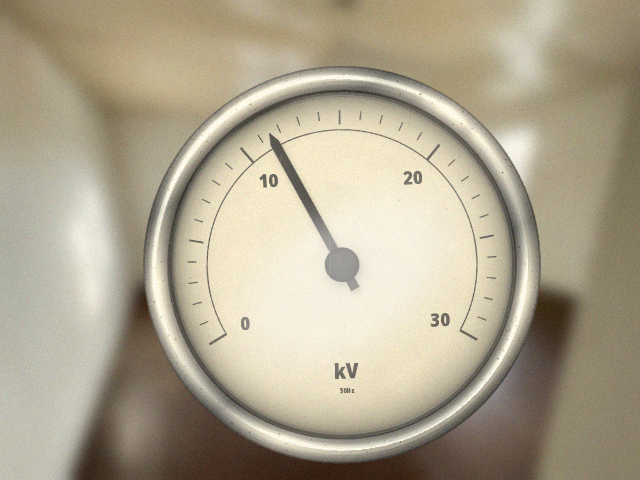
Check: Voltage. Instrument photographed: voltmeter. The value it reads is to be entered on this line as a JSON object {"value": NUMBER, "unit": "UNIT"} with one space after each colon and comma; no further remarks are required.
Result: {"value": 11.5, "unit": "kV"}
